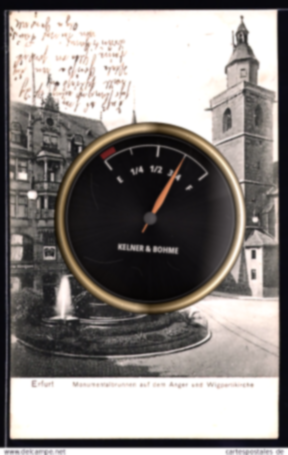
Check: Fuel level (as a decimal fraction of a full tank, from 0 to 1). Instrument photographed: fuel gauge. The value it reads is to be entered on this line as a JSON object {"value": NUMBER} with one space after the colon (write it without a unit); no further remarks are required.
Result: {"value": 0.75}
